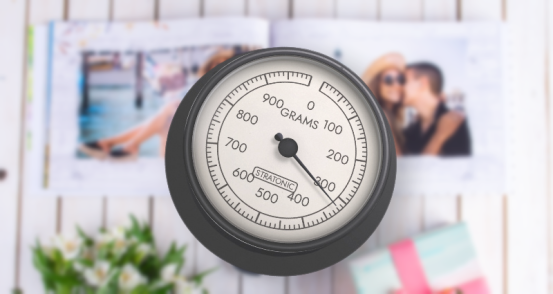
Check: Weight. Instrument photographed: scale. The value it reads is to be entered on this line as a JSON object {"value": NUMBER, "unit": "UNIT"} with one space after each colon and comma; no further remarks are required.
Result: {"value": 320, "unit": "g"}
